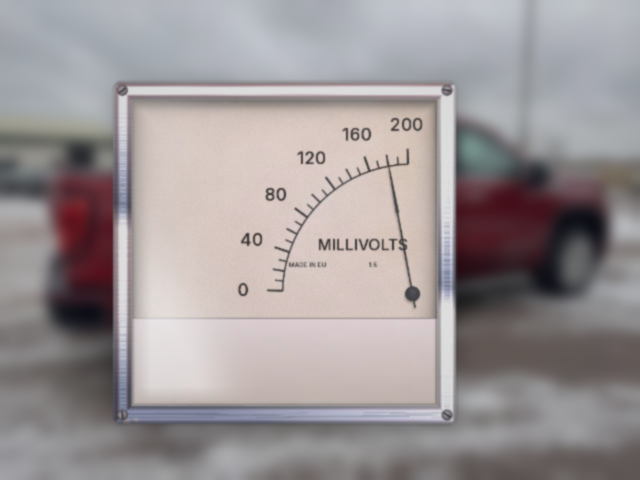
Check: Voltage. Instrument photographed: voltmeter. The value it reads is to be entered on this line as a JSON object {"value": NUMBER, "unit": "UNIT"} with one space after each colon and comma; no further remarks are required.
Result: {"value": 180, "unit": "mV"}
